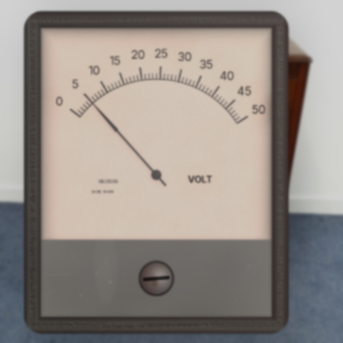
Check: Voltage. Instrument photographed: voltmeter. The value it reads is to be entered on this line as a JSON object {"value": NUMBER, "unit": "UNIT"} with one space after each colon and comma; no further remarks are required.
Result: {"value": 5, "unit": "V"}
